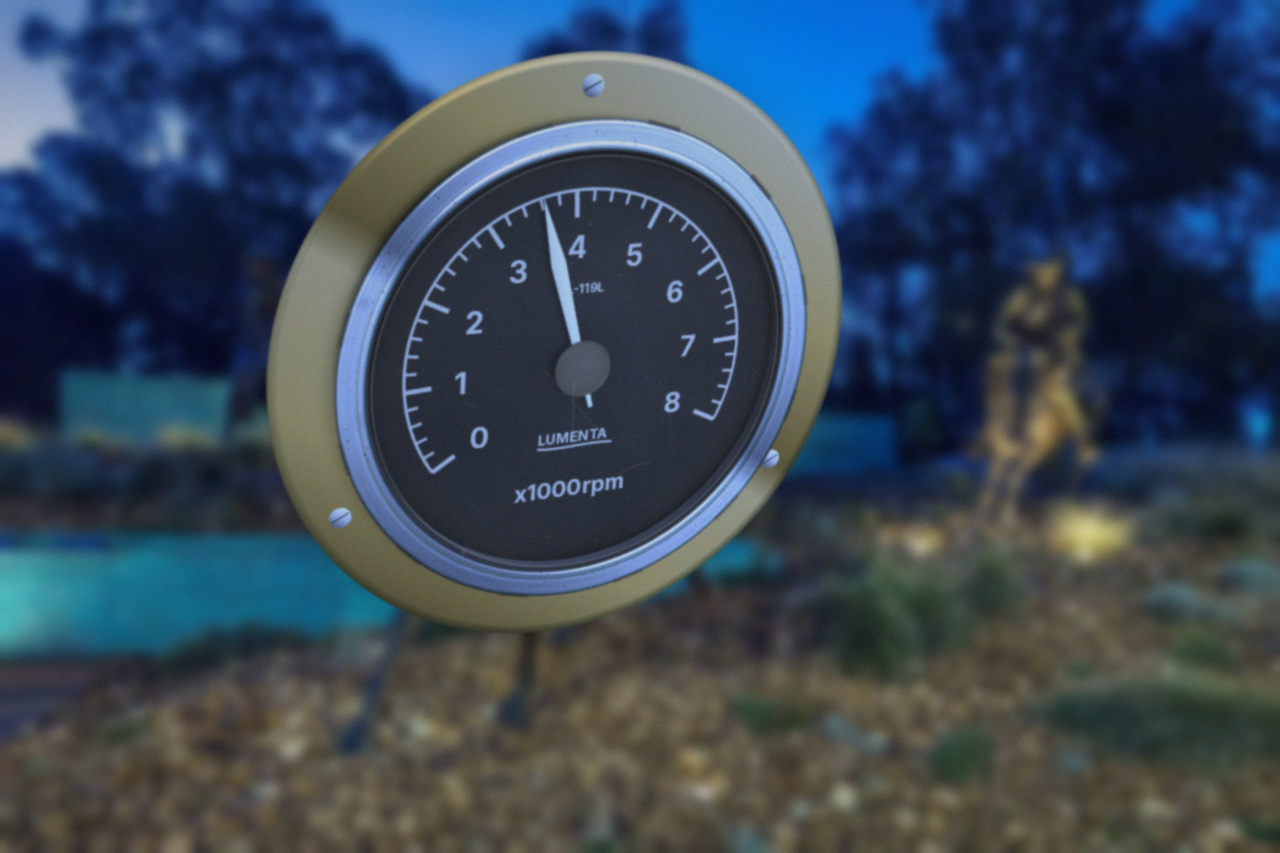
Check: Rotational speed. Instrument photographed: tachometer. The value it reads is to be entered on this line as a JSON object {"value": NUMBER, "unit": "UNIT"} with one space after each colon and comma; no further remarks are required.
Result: {"value": 3600, "unit": "rpm"}
